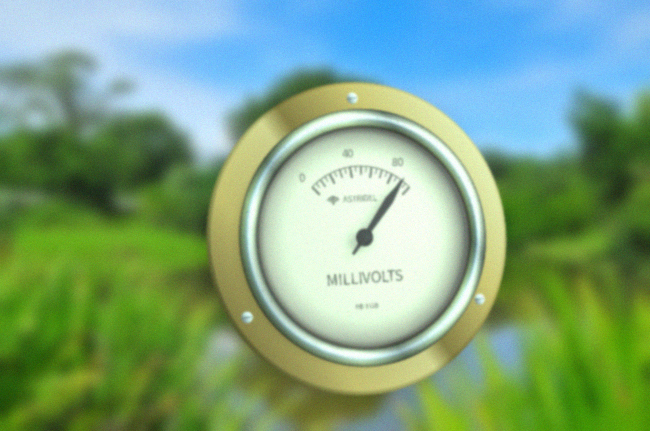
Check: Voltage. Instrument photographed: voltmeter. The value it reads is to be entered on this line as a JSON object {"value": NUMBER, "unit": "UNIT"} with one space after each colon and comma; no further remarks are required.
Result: {"value": 90, "unit": "mV"}
